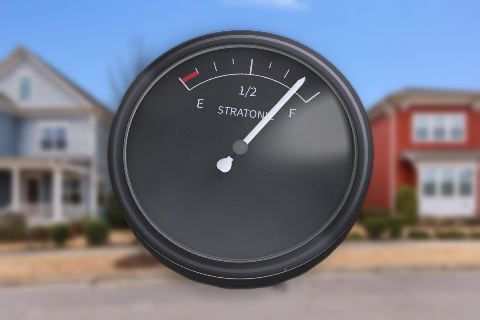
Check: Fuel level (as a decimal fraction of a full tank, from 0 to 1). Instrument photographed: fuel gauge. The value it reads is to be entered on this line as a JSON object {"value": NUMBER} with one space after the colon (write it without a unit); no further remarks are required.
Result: {"value": 0.875}
